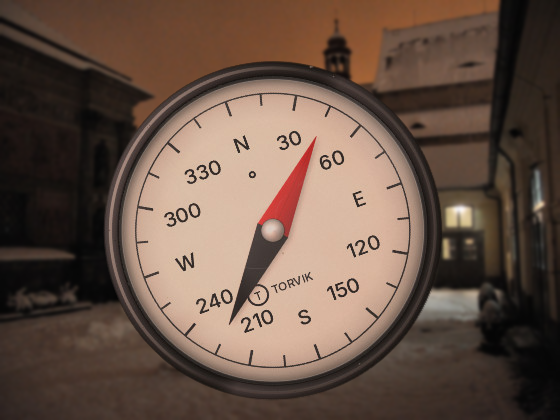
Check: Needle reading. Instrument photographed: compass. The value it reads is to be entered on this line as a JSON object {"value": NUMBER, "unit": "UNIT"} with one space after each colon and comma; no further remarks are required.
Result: {"value": 45, "unit": "°"}
